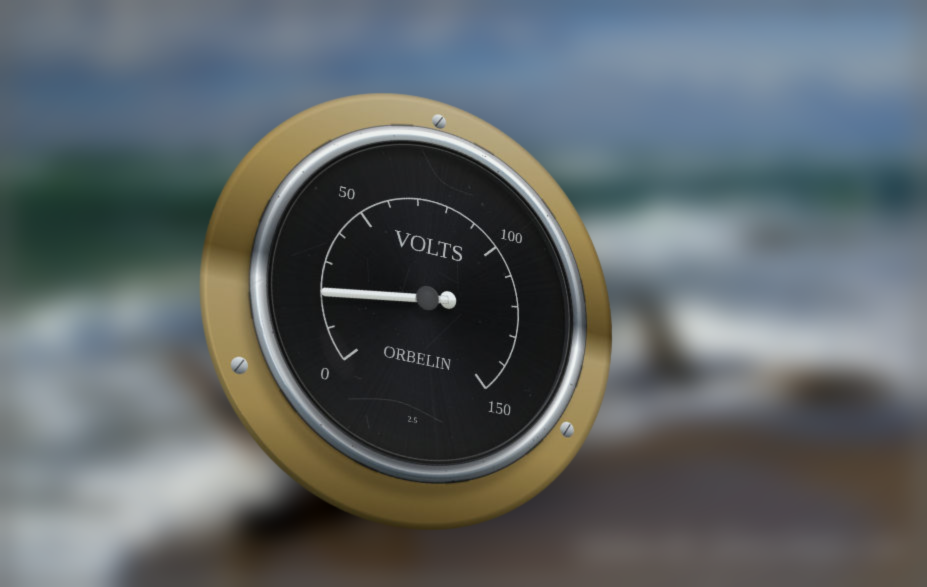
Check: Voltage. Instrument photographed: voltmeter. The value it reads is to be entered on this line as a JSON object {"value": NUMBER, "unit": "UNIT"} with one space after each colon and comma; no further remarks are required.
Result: {"value": 20, "unit": "V"}
